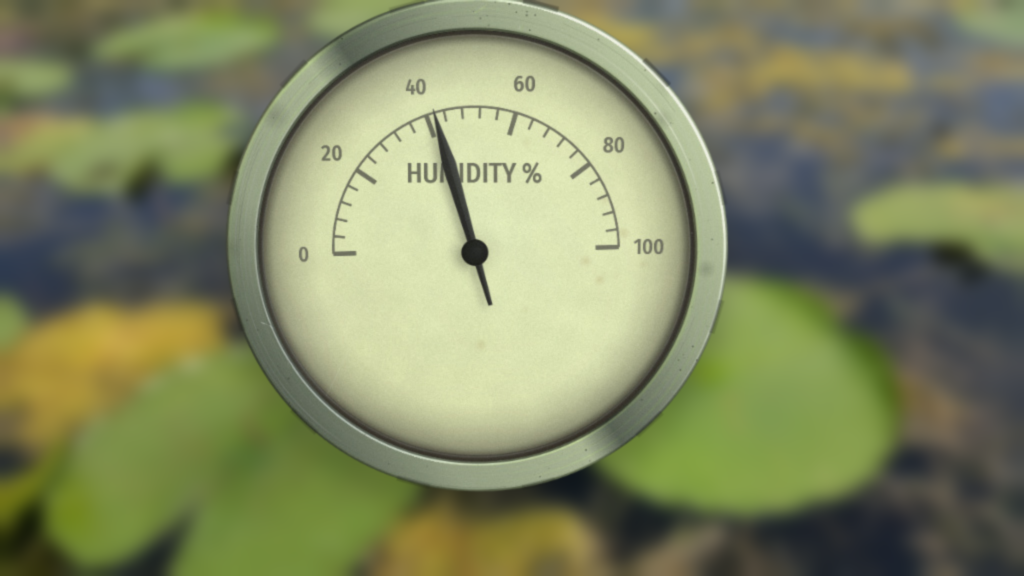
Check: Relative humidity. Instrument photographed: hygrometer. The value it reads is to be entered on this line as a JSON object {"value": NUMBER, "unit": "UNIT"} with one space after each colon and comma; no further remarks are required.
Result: {"value": 42, "unit": "%"}
